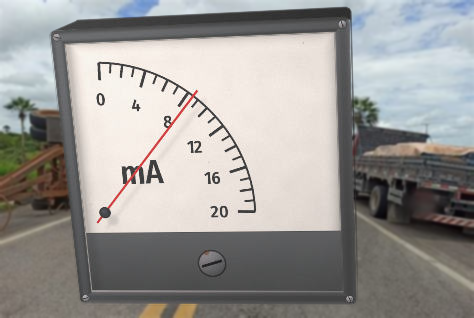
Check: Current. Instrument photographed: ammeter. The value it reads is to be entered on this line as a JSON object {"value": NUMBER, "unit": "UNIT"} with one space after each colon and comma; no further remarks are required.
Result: {"value": 8.5, "unit": "mA"}
